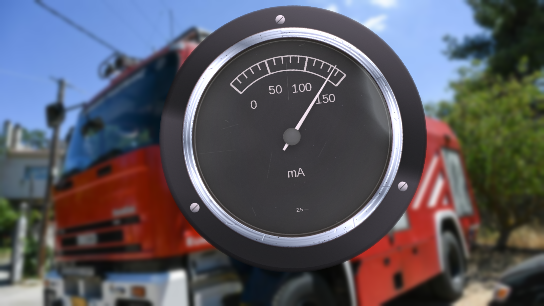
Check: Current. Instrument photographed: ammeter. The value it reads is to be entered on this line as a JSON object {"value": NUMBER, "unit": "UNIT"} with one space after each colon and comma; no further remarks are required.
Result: {"value": 135, "unit": "mA"}
